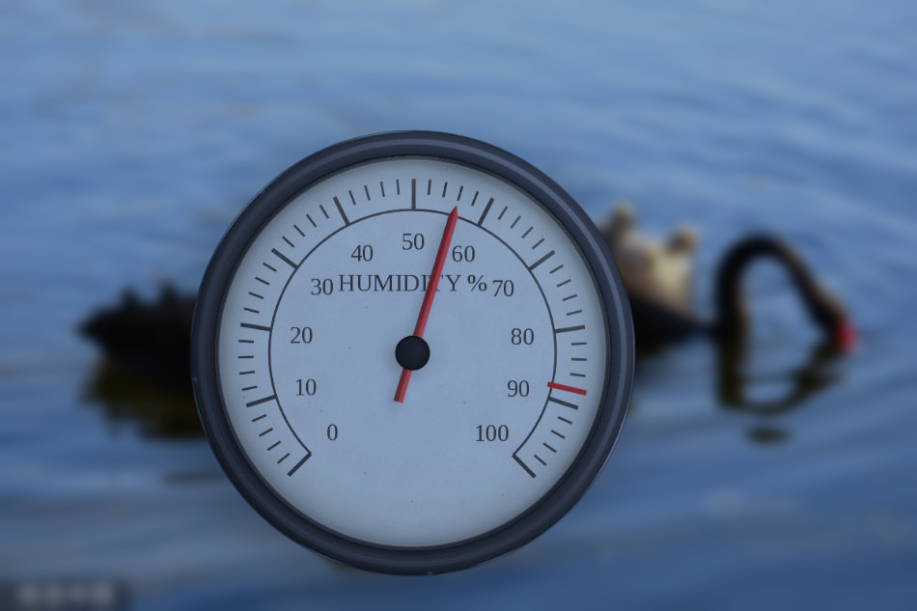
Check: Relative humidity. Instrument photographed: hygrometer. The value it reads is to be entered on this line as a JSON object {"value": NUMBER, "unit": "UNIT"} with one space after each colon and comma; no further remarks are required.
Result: {"value": 56, "unit": "%"}
